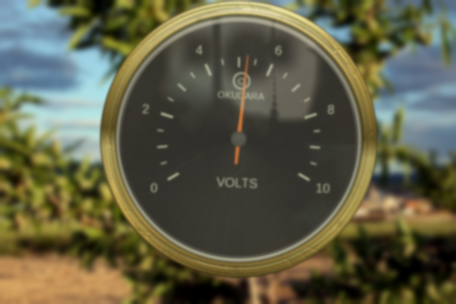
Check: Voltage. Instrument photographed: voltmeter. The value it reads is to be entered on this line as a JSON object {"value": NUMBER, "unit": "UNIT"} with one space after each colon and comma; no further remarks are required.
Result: {"value": 5.25, "unit": "V"}
